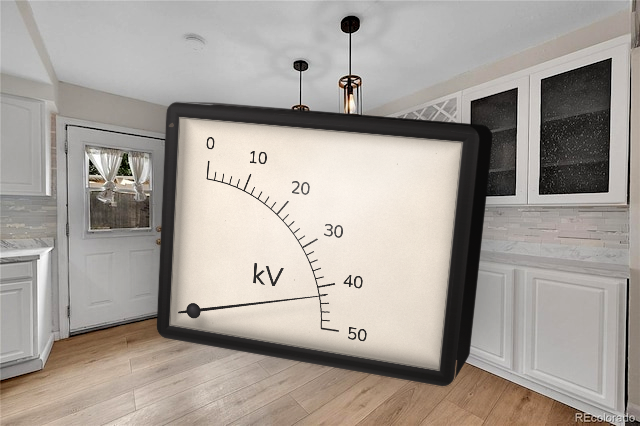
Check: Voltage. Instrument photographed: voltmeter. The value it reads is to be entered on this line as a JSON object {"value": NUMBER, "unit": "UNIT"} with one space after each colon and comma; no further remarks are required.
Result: {"value": 42, "unit": "kV"}
